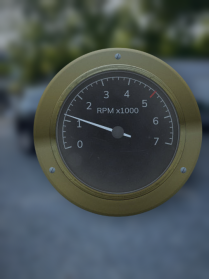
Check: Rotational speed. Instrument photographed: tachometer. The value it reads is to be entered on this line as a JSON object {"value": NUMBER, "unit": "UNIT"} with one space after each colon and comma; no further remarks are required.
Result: {"value": 1200, "unit": "rpm"}
